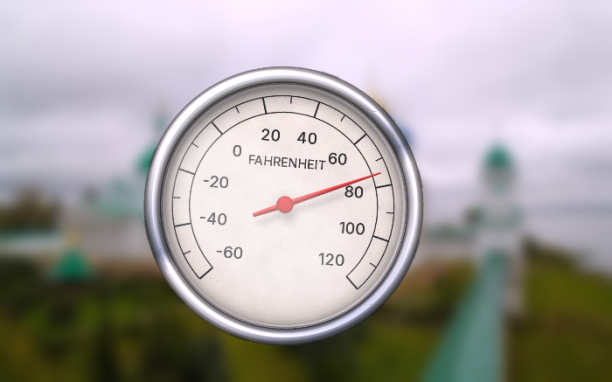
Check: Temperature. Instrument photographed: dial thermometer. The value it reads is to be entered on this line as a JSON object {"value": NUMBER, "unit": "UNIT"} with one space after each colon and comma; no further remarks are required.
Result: {"value": 75, "unit": "°F"}
